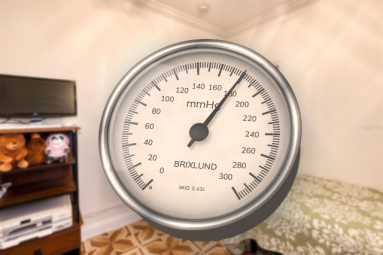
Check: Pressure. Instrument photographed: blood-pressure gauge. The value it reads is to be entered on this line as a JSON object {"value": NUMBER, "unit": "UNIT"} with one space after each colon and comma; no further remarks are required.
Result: {"value": 180, "unit": "mmHg"}
